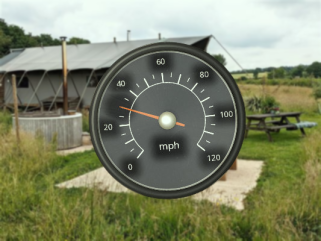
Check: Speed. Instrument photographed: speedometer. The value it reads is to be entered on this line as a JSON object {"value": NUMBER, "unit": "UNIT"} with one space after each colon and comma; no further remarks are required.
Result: {"value": 30, "unit": "mph"}
